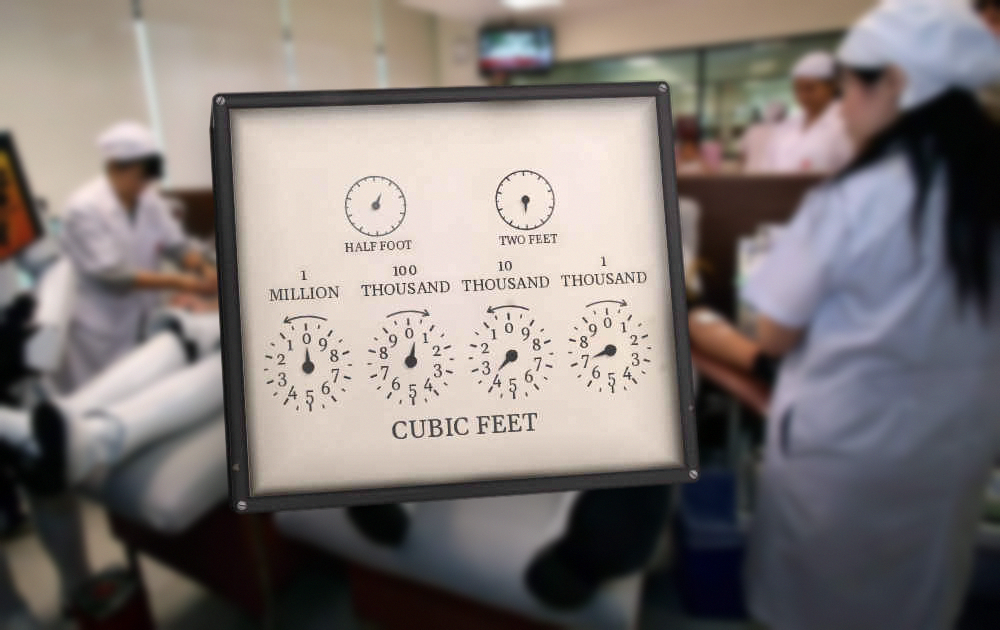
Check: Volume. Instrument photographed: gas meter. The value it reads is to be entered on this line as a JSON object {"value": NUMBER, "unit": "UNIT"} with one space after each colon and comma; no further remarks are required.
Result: {"value": 3700, "unit": "ft³"}
